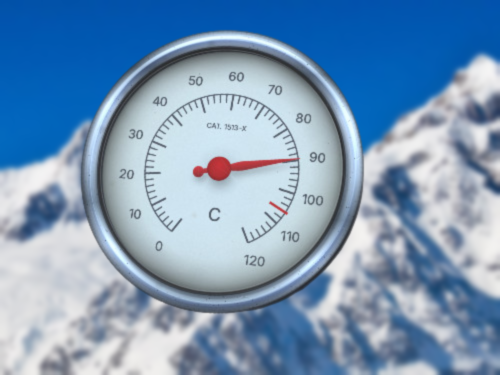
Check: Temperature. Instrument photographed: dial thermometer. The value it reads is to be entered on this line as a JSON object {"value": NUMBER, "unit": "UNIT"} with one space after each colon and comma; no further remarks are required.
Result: {"value": 90, "unit": "°C"}
